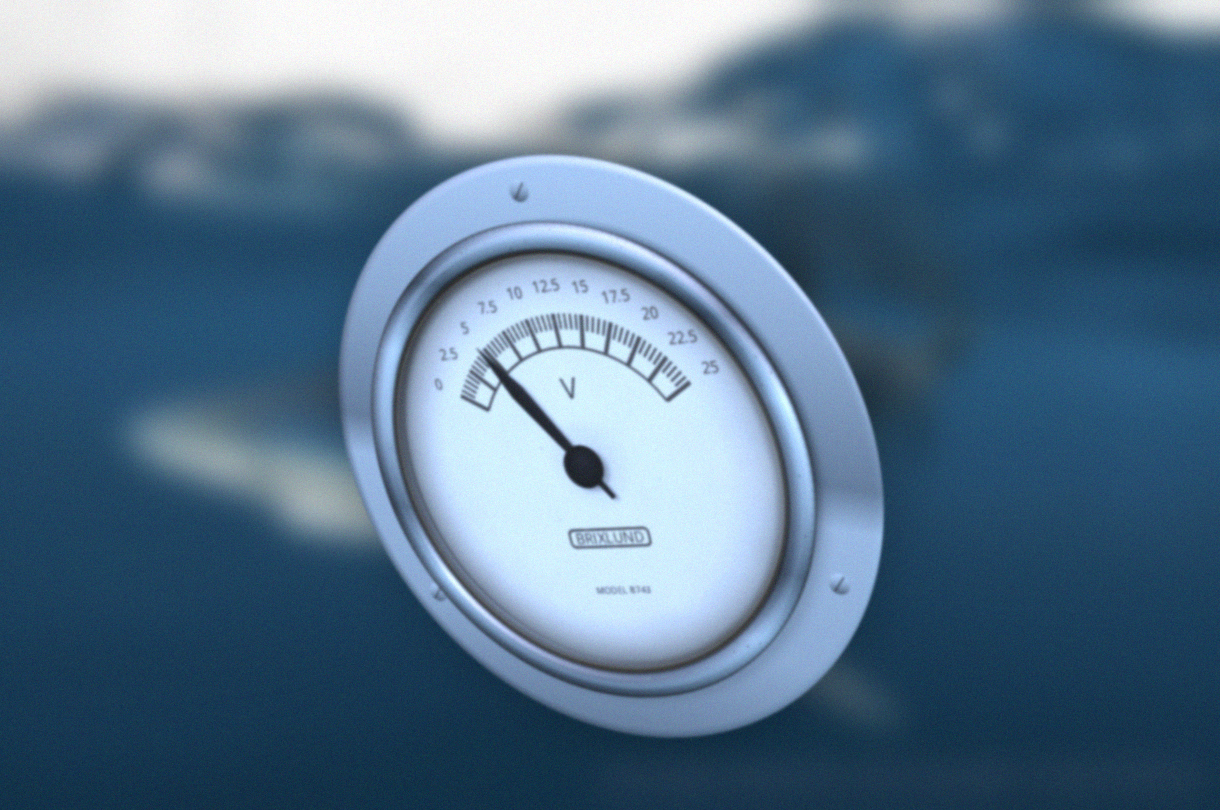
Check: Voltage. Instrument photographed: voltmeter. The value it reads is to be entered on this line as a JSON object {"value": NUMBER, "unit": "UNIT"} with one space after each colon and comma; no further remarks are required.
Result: {"value": 5, "unit": "V"}
